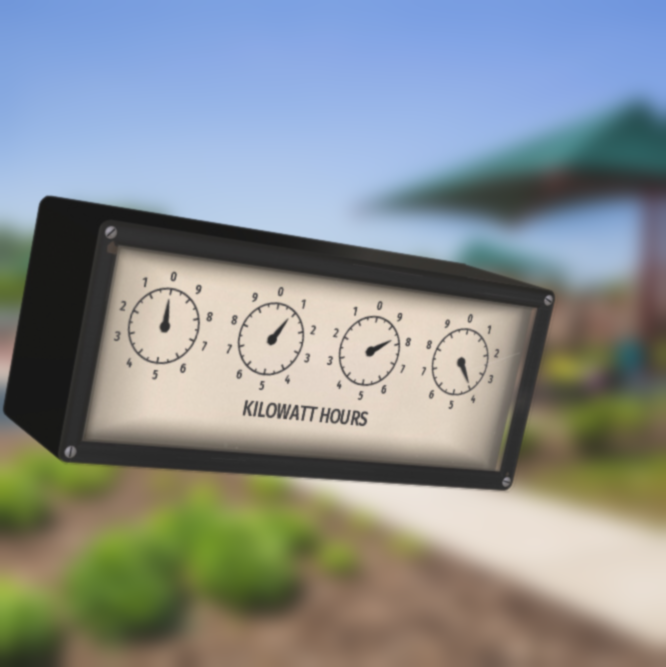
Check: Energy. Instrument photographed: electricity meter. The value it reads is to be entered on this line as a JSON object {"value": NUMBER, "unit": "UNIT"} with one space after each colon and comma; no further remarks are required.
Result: {"value": 84, "unit": "kWh"}
